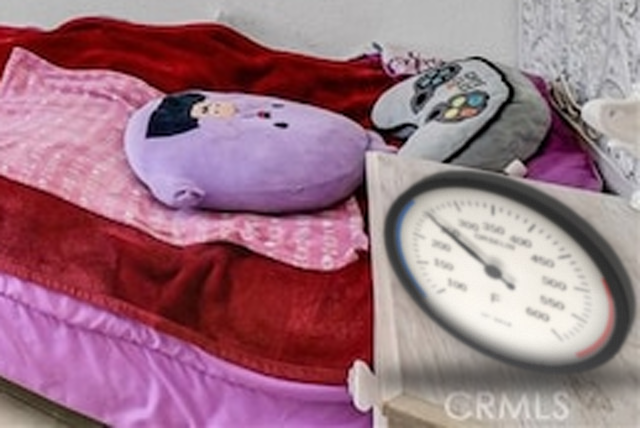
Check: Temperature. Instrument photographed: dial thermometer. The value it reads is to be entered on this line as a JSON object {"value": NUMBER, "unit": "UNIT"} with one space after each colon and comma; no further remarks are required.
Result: {"value": 250, "unit": "°F"}
